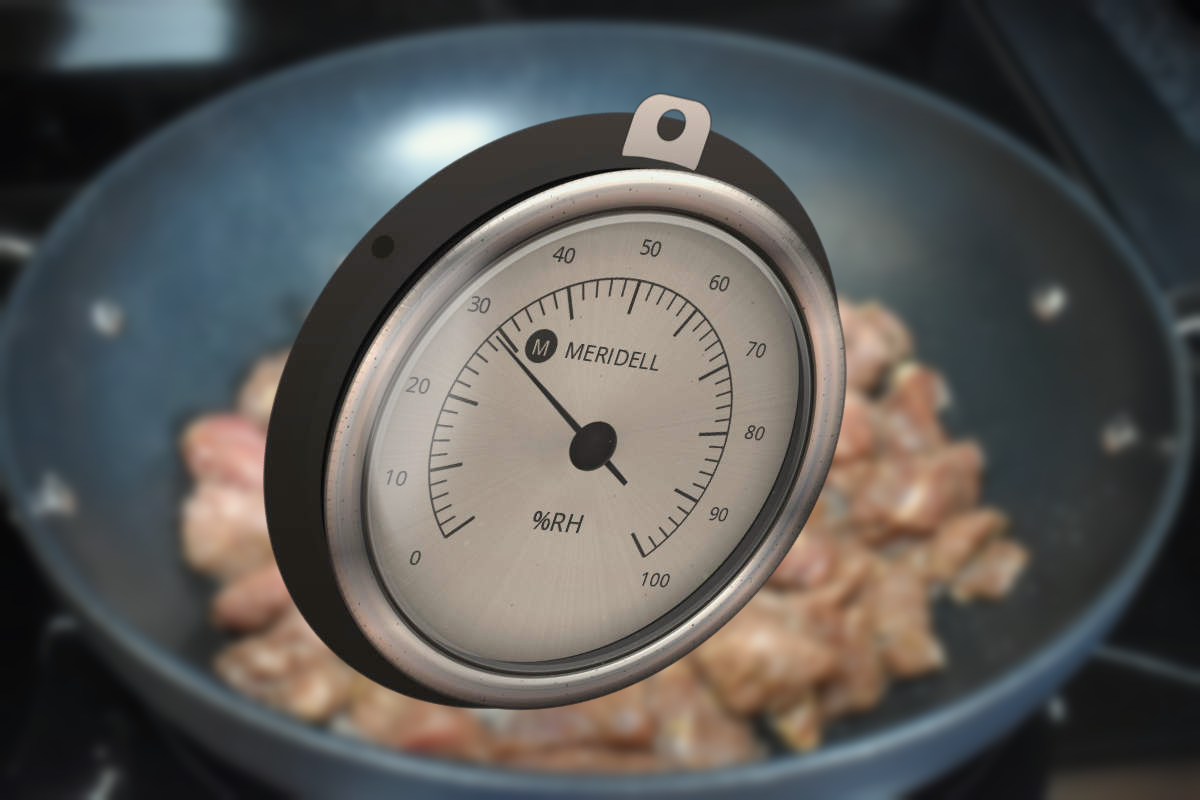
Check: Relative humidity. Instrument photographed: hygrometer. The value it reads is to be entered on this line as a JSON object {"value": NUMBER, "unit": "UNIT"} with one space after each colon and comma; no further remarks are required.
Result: {"value": 29, "unit": "%"}
